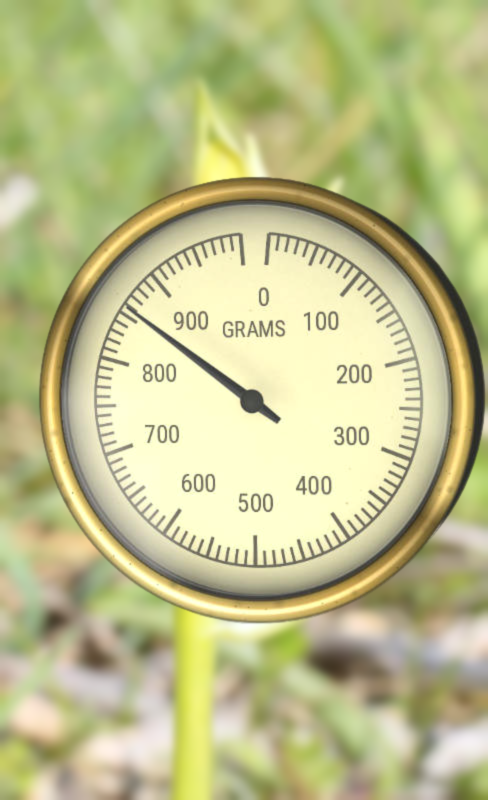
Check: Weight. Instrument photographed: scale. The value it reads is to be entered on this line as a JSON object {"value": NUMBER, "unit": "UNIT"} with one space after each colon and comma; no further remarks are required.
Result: {"value": 860, "unit": "g"}
